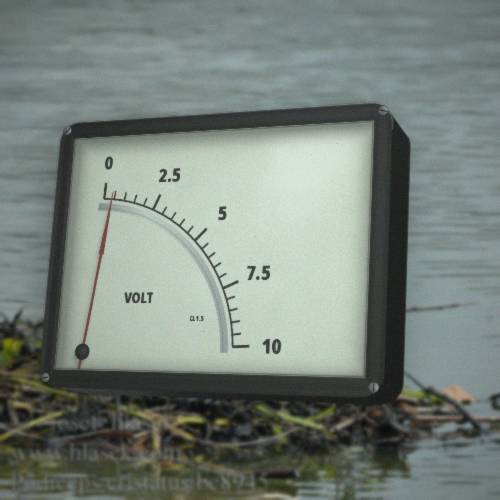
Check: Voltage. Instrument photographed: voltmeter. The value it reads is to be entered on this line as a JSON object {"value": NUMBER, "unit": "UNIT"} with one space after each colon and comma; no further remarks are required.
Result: {"value": 0.5, "unit": "V"}
